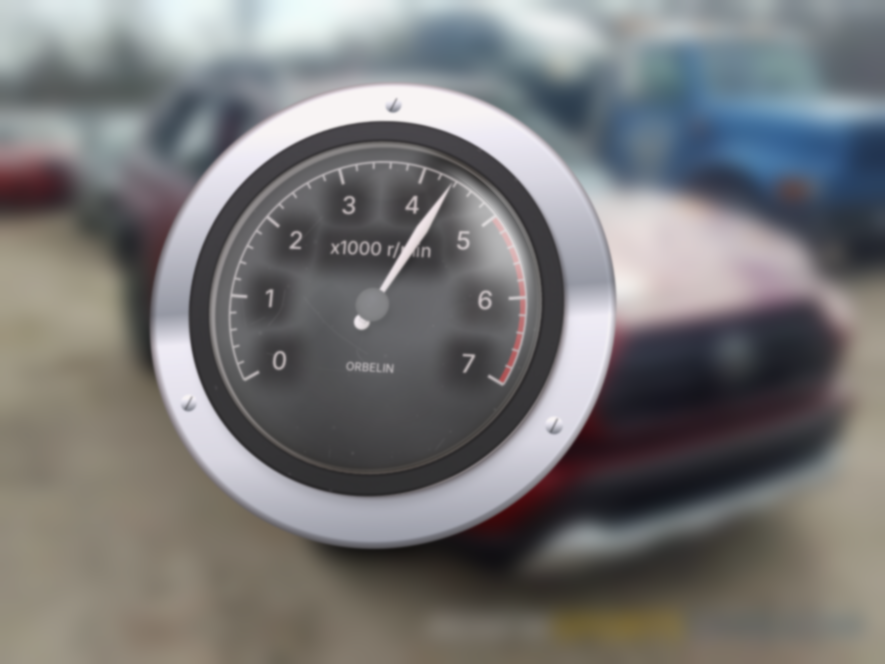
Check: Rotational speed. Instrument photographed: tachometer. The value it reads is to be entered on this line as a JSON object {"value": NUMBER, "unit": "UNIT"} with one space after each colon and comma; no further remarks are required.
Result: {"value": 4400, "unit": "rpm"}
